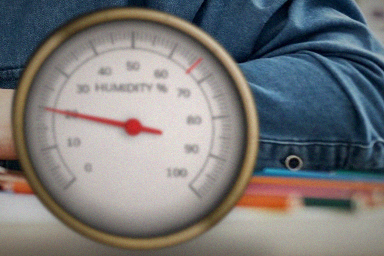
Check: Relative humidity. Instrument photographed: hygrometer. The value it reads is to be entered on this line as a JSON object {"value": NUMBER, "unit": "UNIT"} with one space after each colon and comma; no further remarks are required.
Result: {"value": 20, "unit": "%"}
